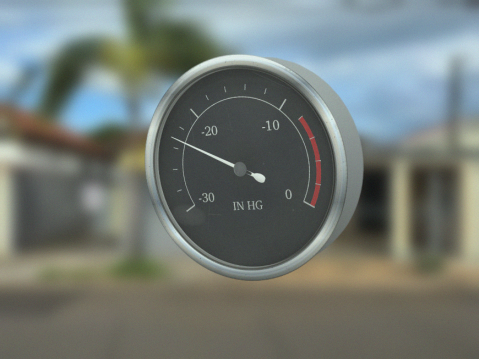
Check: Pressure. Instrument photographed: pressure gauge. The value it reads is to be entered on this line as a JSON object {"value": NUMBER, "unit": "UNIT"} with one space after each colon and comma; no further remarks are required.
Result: {"value": -23, "unit": "inHg"}
